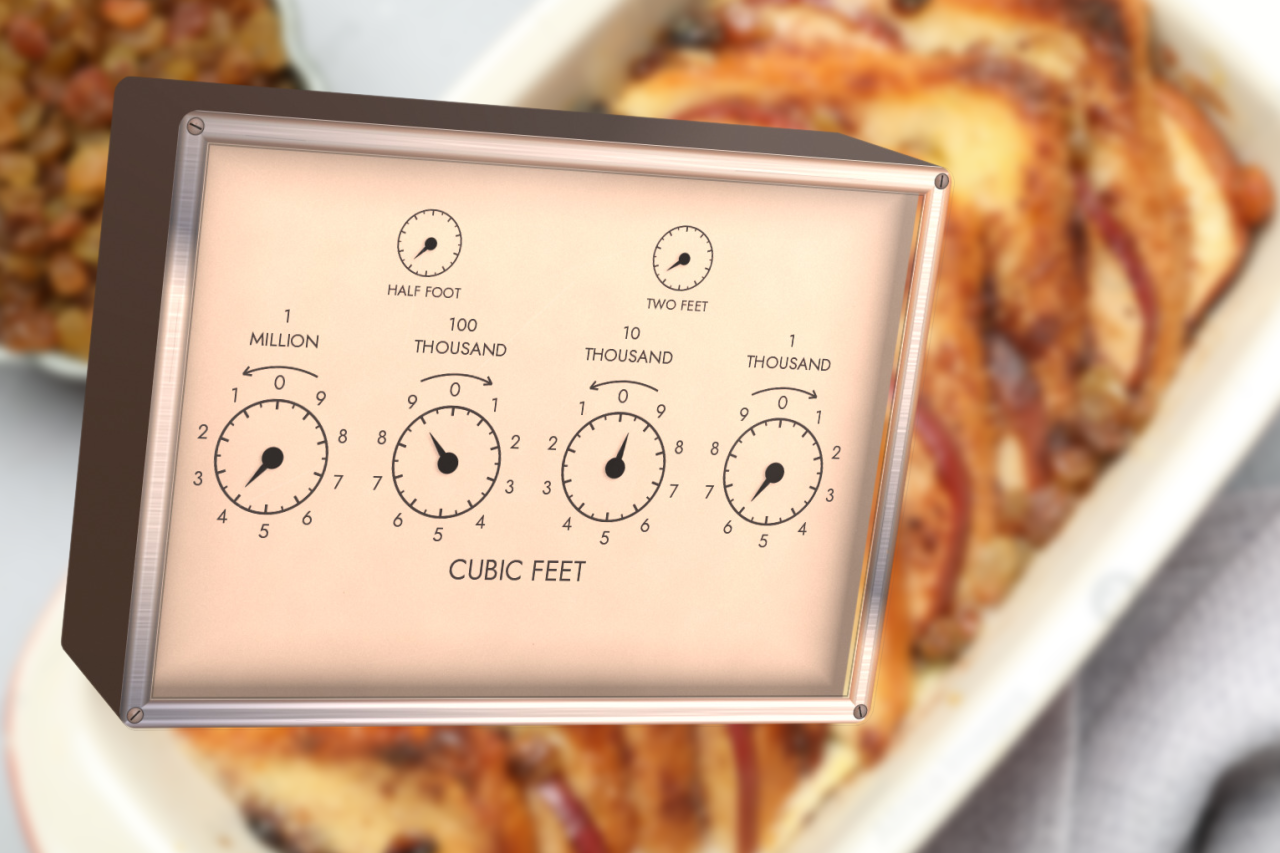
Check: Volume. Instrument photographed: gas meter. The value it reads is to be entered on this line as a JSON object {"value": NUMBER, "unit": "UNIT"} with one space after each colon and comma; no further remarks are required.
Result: {"value": 389600, "unit": "ft³"}
